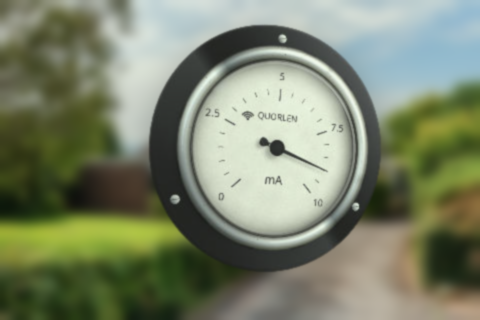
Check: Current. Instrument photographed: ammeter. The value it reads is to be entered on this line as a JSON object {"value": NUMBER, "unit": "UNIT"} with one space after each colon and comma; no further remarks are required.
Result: {"value": 9, "unit": "mA"}
